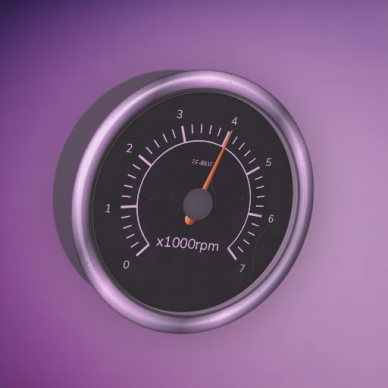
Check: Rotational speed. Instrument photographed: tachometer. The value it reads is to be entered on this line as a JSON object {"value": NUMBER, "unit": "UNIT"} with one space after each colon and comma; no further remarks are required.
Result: {"value": 4000, "unit": "rpm"}
